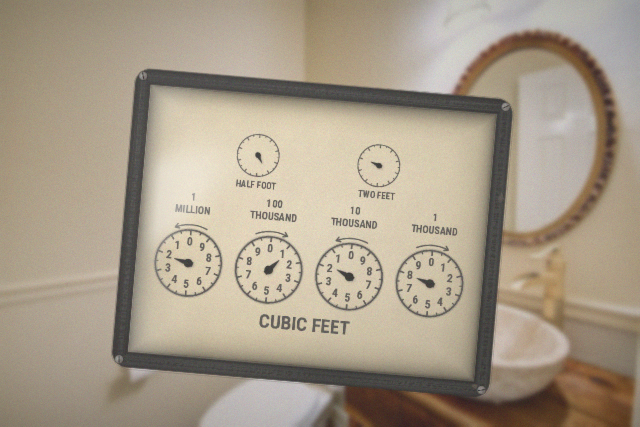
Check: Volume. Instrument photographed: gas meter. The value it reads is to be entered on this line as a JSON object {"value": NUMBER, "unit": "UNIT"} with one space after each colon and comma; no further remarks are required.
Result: {"value": 211800, "unit": "ft³"}
